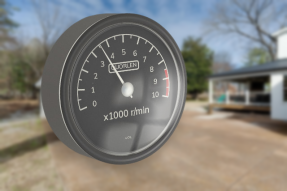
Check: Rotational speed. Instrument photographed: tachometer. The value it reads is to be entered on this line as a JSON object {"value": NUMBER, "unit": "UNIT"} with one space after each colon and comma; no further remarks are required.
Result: {"value": 3500, "unit": "rpm"}
